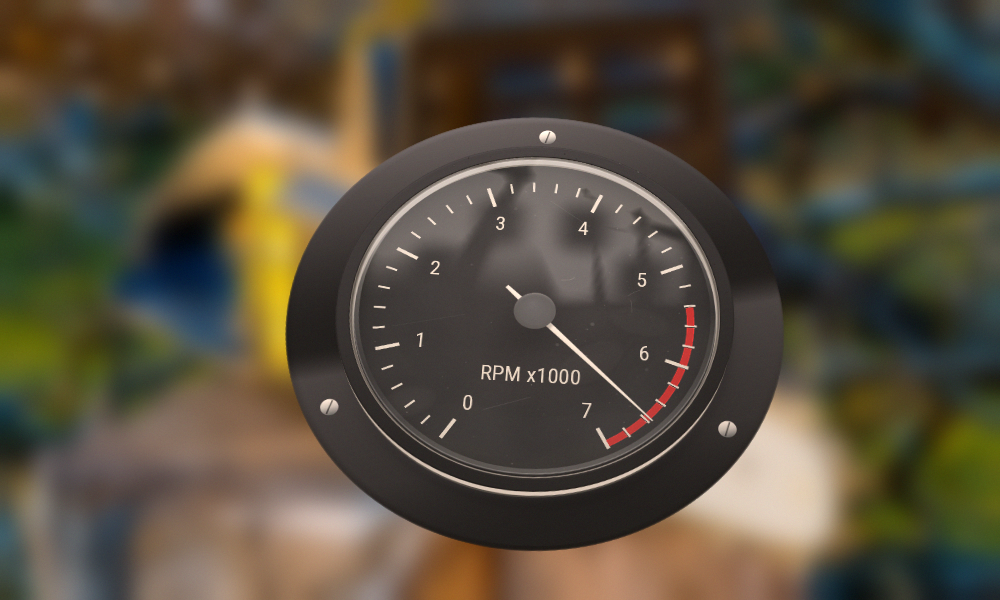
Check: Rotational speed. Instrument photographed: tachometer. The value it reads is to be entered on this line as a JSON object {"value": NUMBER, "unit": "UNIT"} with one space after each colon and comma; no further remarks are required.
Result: {"value": 6600, "unit": "rpm"}
